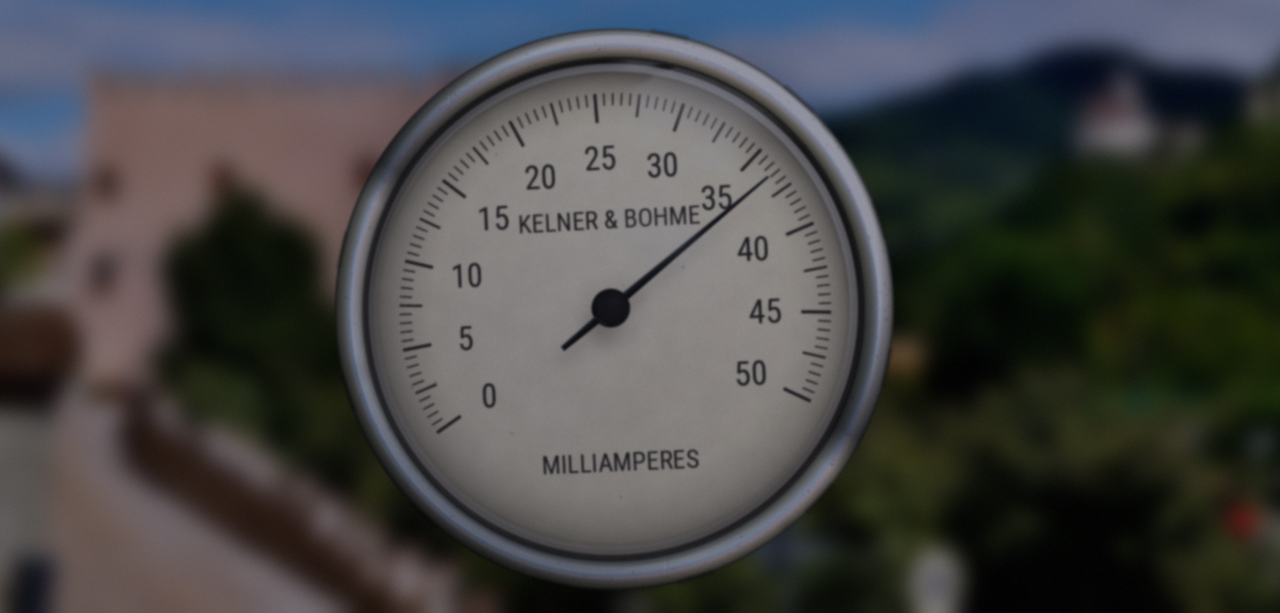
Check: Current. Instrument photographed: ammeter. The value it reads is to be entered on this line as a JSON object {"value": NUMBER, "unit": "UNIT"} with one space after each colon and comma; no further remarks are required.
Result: {"value": 36.5, "unit": "mA"}
